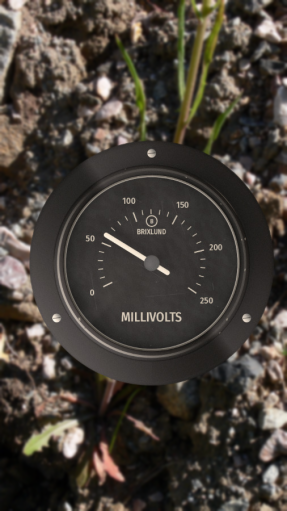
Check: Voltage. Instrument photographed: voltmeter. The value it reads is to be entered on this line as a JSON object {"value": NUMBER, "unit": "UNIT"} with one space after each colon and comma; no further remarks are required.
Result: {"value": 60, "unit": "mV"}
